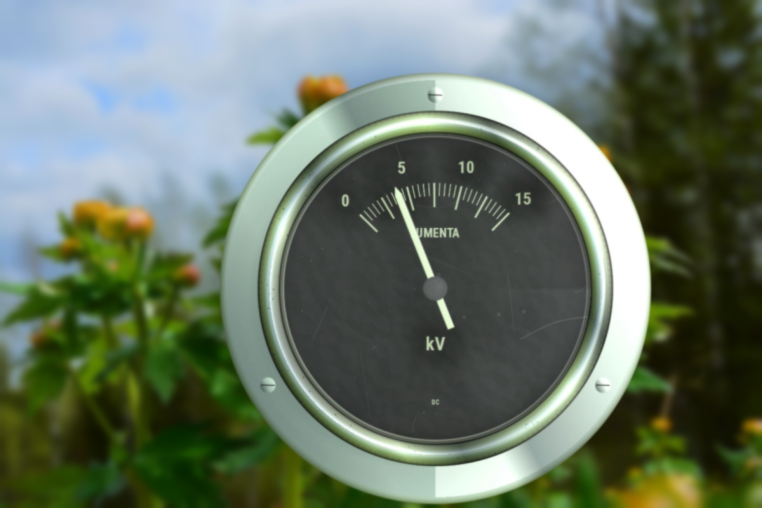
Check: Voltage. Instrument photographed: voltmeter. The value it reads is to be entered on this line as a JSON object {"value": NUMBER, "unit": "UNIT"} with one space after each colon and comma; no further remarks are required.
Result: {"value": 4, "unit": "kV"}
